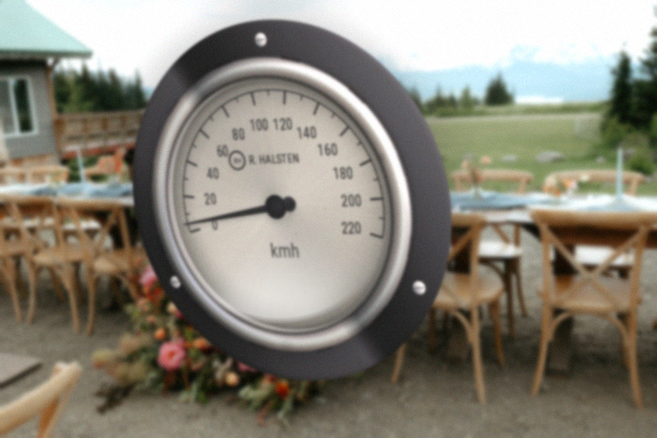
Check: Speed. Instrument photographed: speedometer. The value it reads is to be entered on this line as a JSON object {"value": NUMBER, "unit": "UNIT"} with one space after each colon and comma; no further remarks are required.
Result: {"value": 5, "unit": "km/h"}
